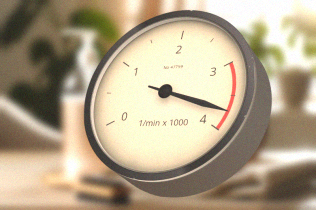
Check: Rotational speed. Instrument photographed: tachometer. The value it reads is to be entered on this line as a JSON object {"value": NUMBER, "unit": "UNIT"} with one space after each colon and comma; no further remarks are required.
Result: {"value": 3750, "unit": "rpm"}
